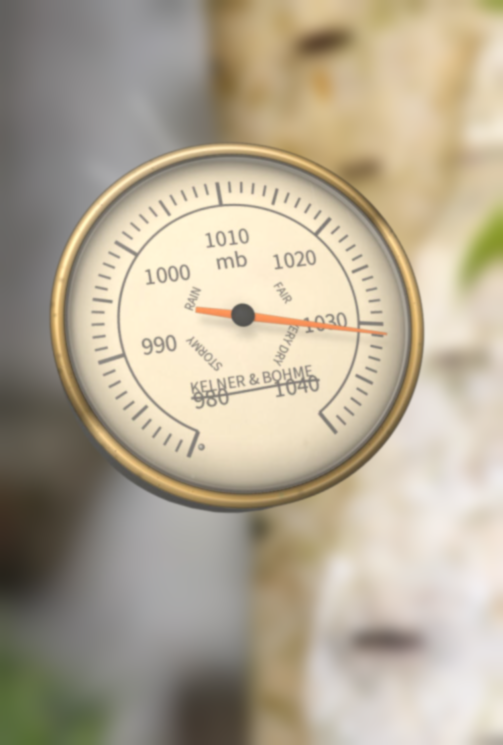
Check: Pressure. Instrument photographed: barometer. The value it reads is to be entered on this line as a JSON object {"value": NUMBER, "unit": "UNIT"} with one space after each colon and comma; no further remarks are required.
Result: {"value": 1031, "unit": "mbar"}
